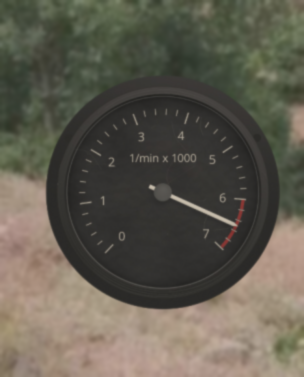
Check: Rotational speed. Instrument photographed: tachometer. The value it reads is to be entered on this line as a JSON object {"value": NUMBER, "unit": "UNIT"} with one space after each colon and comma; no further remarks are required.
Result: {"value": 6500, "unit": "rpm"}
